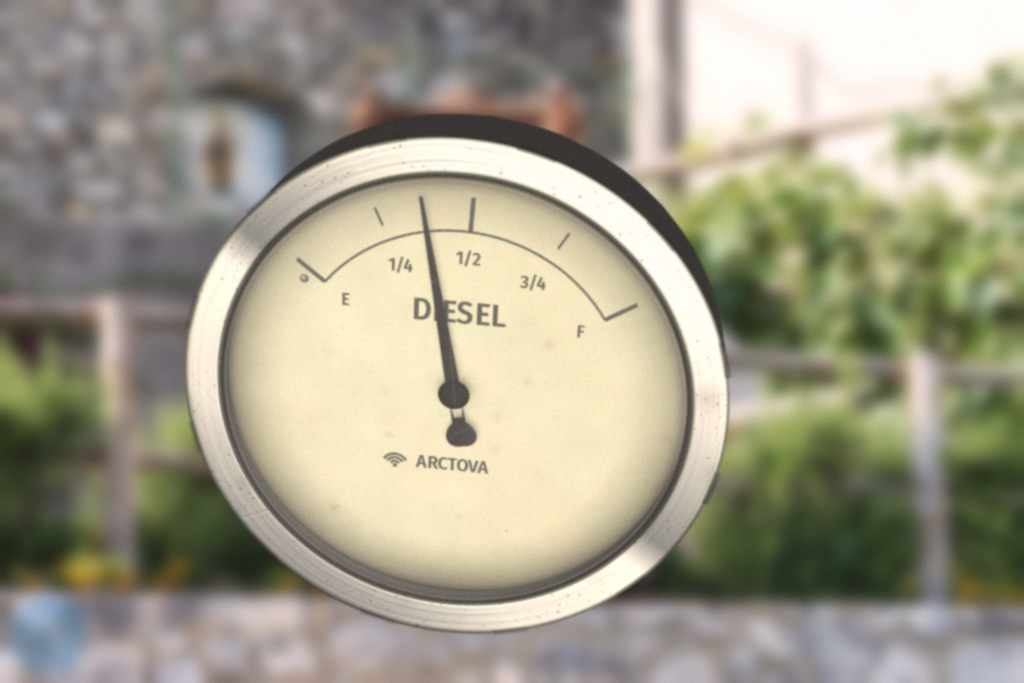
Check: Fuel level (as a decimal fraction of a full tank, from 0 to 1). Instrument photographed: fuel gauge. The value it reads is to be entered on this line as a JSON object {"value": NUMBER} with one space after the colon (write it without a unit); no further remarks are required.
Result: {"value": 0.375}
